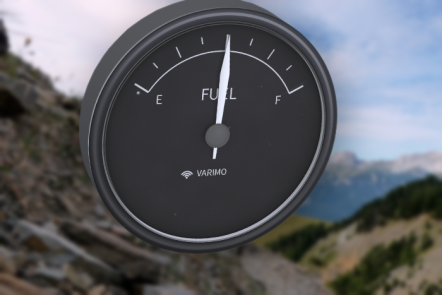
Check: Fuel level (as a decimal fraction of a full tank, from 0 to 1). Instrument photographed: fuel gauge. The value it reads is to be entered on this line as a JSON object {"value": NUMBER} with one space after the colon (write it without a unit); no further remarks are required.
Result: {"value": 0.5}
